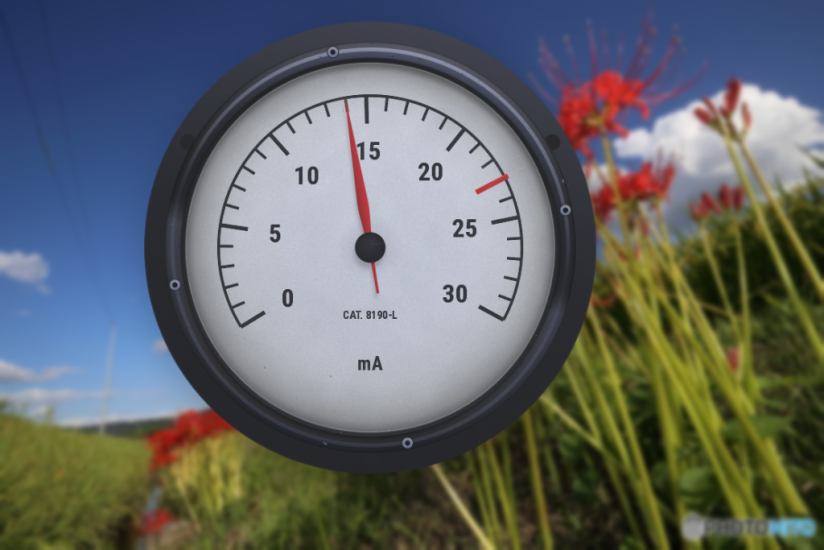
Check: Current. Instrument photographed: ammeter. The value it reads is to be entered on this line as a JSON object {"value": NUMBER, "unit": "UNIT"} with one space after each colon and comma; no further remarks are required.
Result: {"value": 14, "unit": "mA"}
